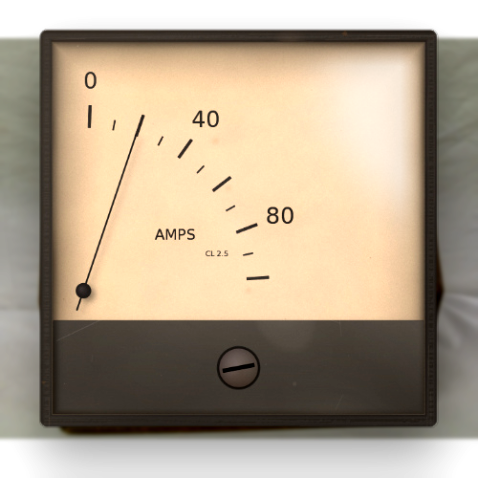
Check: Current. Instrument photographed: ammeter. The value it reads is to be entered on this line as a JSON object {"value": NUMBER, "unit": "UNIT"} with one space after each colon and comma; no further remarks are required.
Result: {"value": 20, "unit": "A"}
